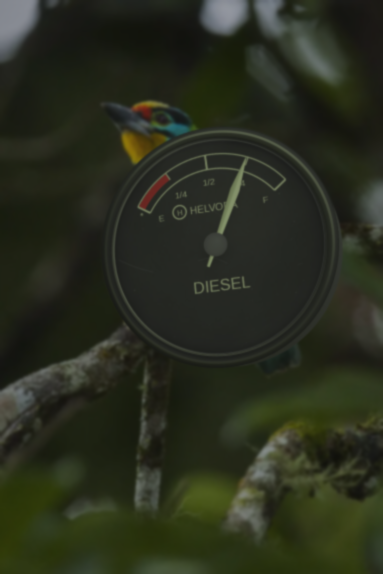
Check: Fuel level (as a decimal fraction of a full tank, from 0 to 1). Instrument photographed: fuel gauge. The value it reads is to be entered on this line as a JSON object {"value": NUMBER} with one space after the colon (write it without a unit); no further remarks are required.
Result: {"value": 0.75}
